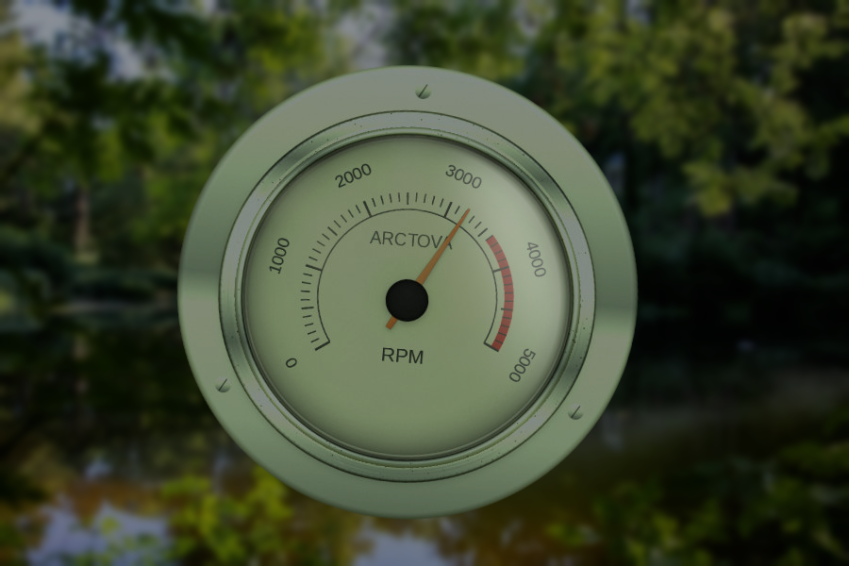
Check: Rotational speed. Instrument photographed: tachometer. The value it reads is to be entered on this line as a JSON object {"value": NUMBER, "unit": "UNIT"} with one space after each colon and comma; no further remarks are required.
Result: {"value": 3200, "unit": "rpm"}
